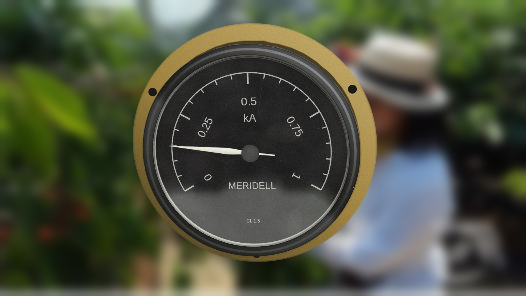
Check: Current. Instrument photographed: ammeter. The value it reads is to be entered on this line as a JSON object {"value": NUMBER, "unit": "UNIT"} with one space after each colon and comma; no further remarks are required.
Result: {"value": 0.15, "unit": "kA"}
